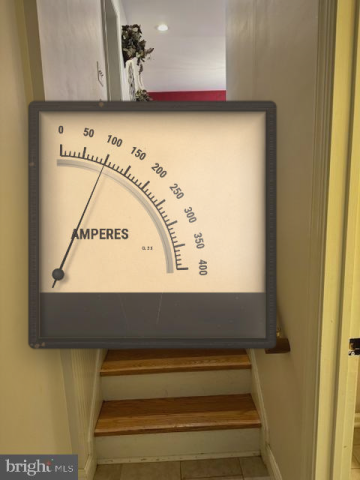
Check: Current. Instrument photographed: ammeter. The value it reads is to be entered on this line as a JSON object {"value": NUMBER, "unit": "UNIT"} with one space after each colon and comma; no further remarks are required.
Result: {"value": 100, "unit": "A"}
